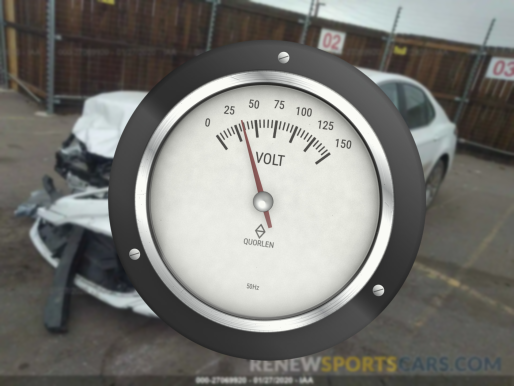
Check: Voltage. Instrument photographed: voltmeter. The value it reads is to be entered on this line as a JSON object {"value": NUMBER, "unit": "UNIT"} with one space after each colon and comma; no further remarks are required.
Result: {"value": 35, "unit": "V"}
